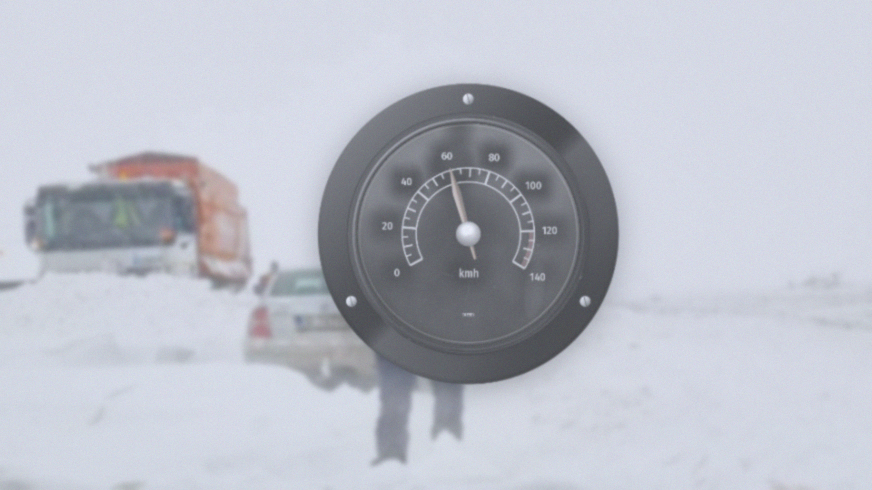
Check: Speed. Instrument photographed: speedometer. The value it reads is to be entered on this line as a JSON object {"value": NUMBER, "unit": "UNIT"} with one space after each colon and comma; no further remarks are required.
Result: {"value": 60, "unit": "km/h"}
